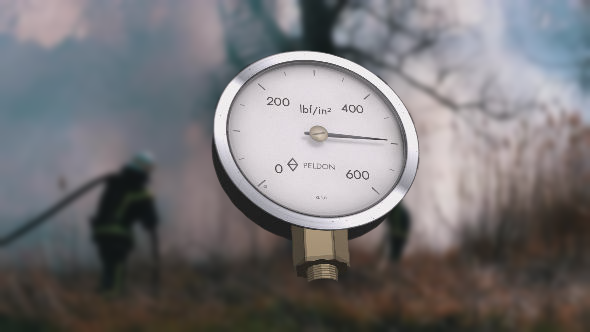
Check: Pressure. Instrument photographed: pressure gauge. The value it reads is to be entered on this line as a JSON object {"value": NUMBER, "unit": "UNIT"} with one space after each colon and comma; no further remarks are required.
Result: {"value": 500, "unit": "psi"}
